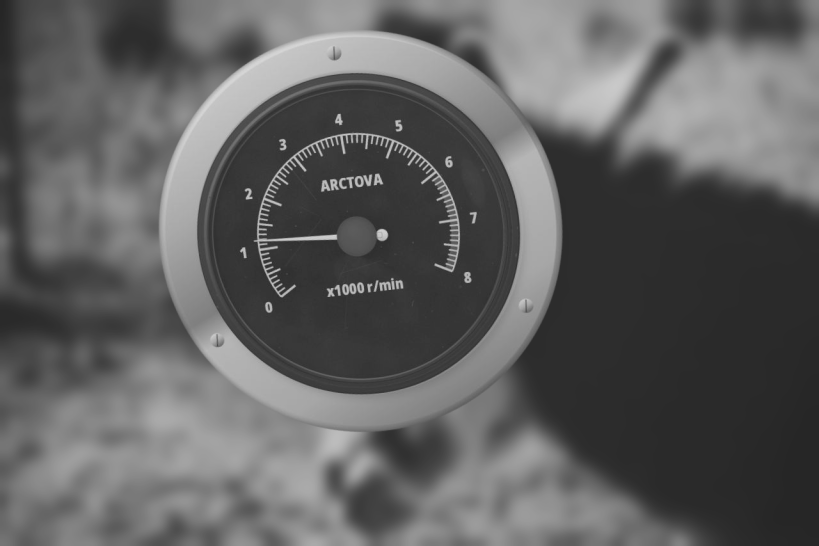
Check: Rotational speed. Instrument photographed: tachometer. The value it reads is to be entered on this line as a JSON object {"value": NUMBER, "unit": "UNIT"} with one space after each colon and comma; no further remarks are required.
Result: {"value": 1200, "unit": "rpm"}
